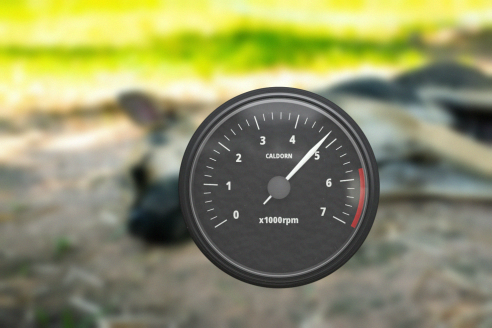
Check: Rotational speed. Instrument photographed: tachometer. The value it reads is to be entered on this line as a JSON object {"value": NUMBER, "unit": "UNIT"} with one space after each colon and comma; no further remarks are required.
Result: {"value": 4800, "unit": "rpm"}
